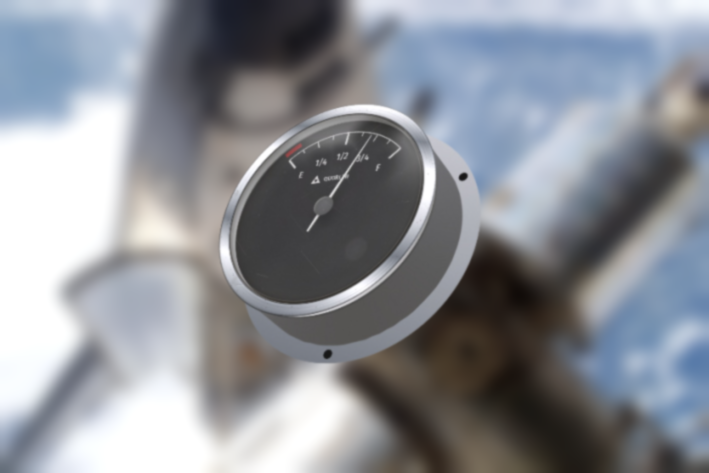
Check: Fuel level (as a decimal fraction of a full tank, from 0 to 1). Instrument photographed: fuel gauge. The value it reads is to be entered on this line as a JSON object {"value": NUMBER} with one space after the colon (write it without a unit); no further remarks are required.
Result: {"value": 0.75}
